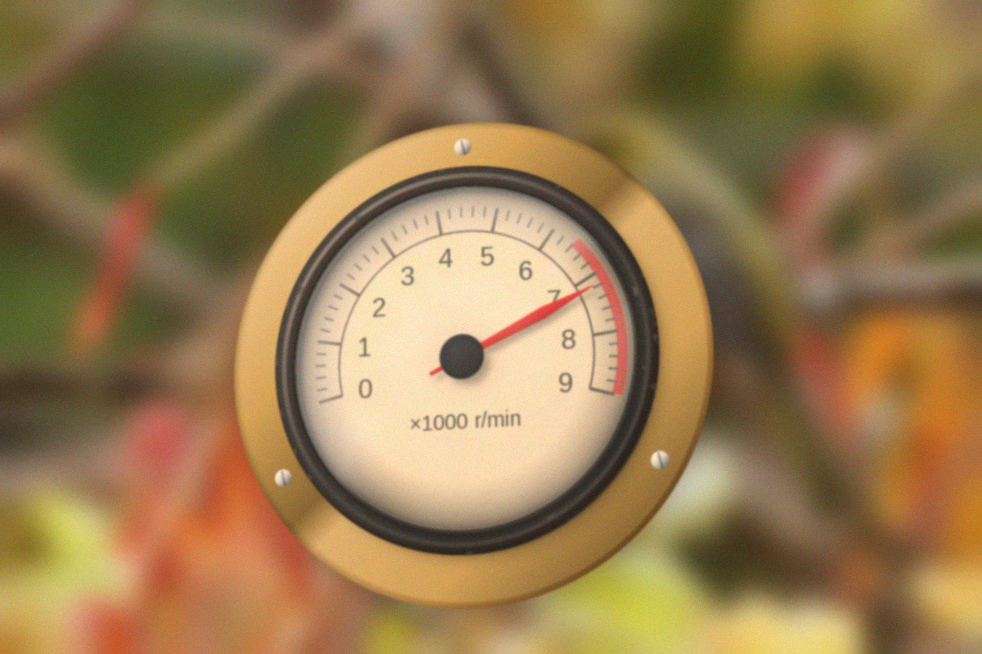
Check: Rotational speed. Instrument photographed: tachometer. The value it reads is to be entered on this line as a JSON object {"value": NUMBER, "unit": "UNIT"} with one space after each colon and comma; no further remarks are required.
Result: {"value": 7200, "unit": "rpm"}
